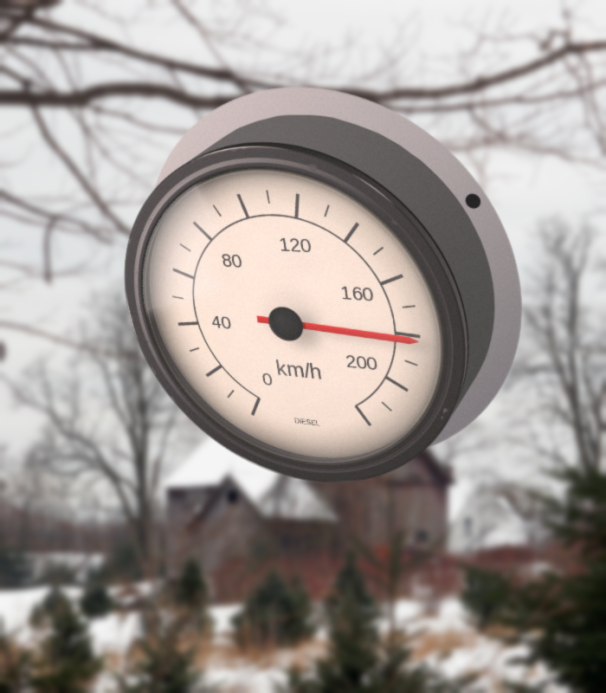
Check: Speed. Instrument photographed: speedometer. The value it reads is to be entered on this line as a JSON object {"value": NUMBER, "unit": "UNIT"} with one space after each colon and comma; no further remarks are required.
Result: {"value": 180, "unit": "km/h"}
